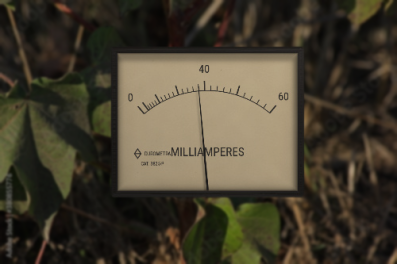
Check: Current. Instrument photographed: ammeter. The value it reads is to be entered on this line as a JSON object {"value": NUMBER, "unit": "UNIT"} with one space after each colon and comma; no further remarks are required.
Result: {"value": 38, "unit": "mA"}
